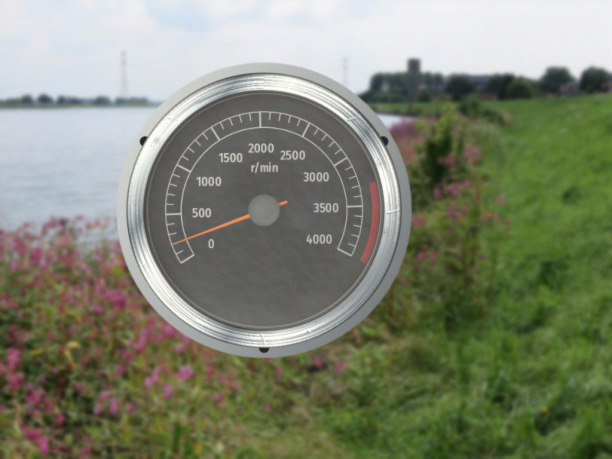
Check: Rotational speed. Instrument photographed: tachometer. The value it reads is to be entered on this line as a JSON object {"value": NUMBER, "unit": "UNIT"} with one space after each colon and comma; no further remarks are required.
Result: {"value": 200, "unit": "rpm"}
